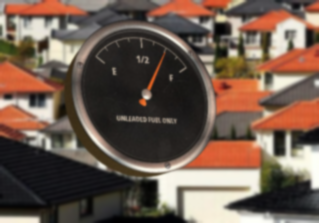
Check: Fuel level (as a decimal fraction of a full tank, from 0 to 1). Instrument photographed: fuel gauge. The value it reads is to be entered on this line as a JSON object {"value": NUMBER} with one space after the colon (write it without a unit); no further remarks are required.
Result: {"value": 0.75}
